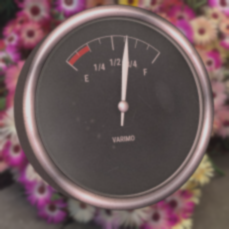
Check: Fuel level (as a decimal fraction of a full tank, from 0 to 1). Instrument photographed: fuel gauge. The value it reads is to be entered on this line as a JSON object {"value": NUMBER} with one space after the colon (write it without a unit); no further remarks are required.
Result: {"value": 0.625}
